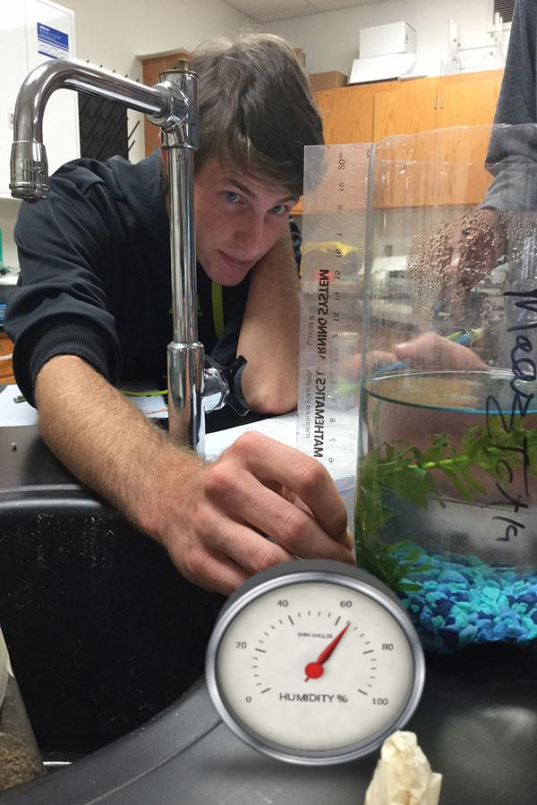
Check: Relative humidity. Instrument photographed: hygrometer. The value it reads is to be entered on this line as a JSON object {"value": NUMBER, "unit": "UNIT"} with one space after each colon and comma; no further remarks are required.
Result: {"value": 64, "unit": "%"}
